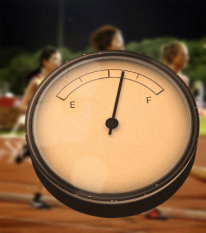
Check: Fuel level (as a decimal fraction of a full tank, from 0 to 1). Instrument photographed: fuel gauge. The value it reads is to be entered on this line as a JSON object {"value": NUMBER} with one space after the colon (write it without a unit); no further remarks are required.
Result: {"value": 0.625}
